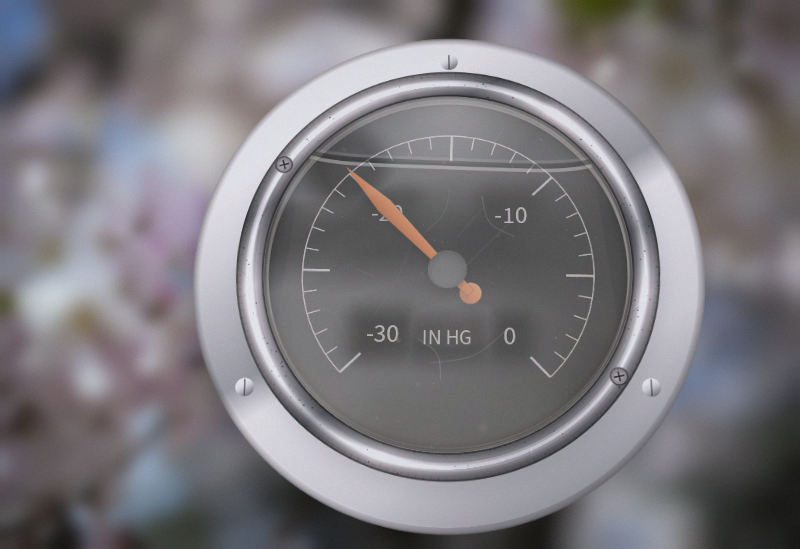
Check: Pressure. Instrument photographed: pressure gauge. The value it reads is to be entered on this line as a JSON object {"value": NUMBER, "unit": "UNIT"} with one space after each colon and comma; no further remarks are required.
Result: {"value": -20, "unit": "inHg"}
